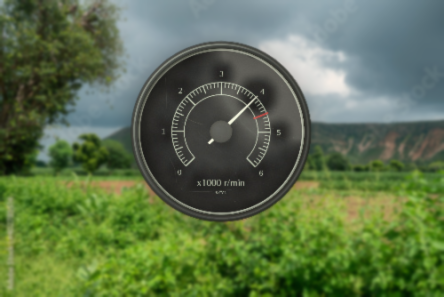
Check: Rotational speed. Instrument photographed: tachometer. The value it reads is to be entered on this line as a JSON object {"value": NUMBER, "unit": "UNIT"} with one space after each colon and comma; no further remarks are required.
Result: {"value": 4000, "unit": "rpm"}
